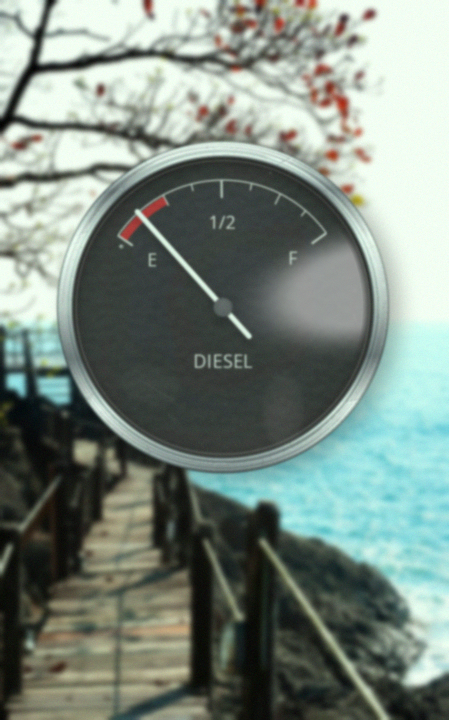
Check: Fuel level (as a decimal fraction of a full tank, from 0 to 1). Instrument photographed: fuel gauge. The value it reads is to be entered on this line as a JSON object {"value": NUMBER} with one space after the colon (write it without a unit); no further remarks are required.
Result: {"value": 0.125}
